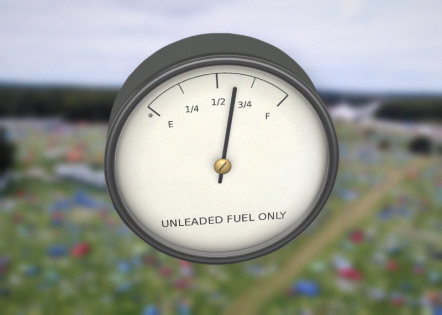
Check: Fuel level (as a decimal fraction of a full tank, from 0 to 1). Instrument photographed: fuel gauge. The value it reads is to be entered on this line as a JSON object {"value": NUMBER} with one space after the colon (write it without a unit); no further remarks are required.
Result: {"value": 0.625}
